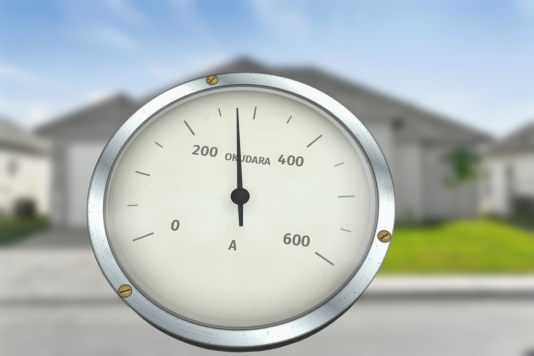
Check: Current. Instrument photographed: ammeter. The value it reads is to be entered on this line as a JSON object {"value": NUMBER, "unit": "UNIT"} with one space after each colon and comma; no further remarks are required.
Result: {"value": 275, "unit": "A"}
